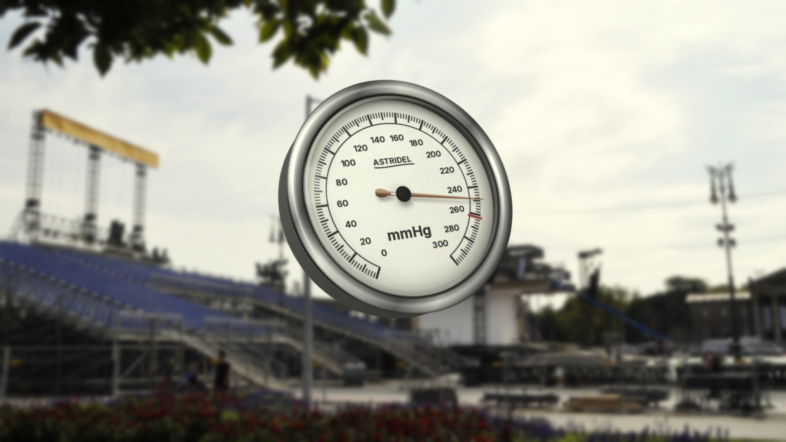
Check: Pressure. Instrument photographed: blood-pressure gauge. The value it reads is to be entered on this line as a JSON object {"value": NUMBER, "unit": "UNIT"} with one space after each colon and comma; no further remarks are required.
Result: {"value": 250, "unit": "mmHg"}
